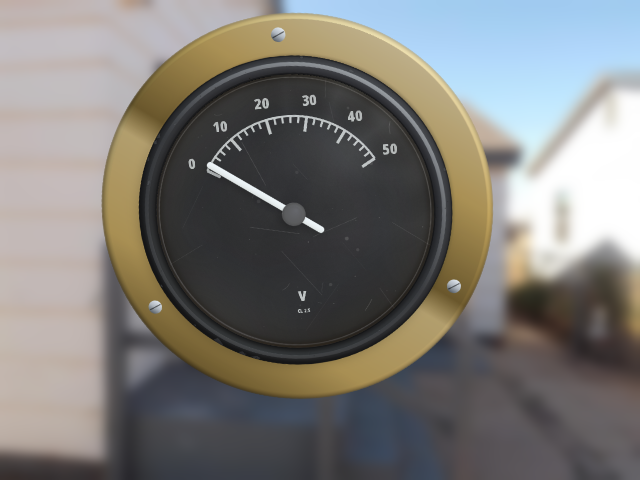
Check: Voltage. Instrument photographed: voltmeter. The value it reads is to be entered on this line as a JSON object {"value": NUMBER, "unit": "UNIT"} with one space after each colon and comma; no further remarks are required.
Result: {"value": 2, "unit": "V"}
